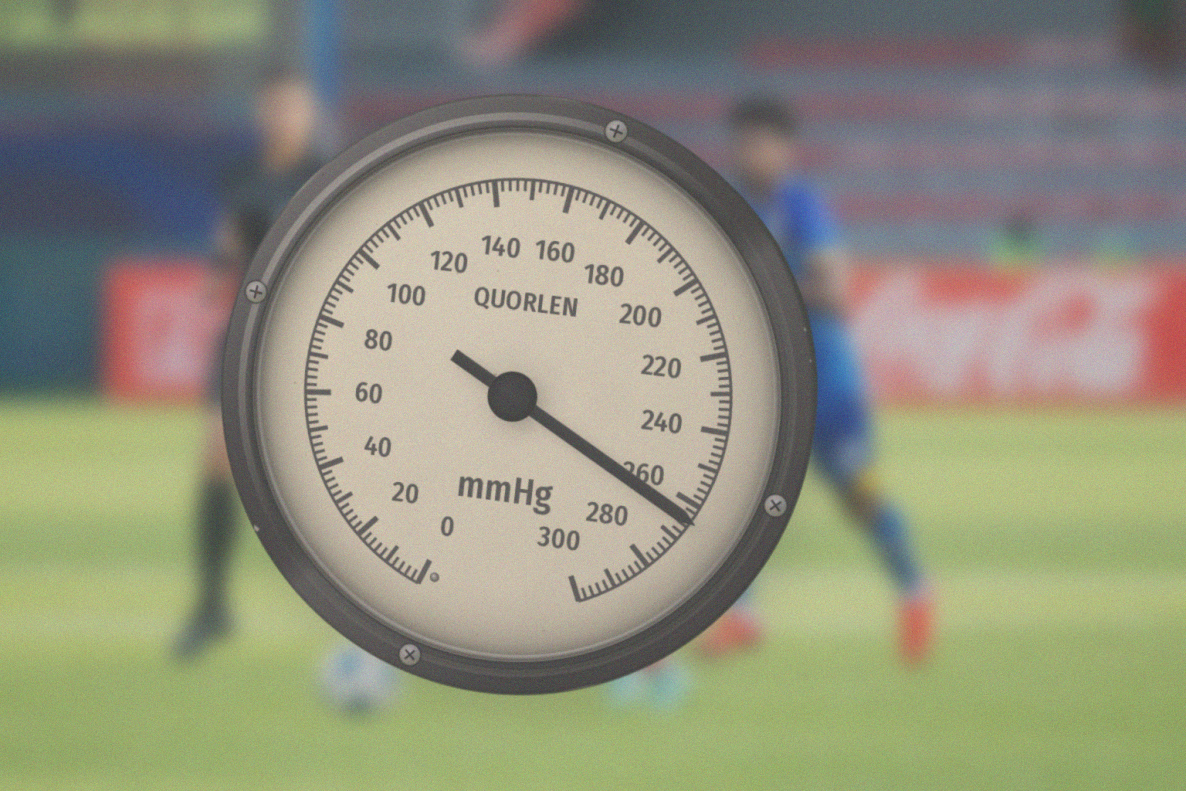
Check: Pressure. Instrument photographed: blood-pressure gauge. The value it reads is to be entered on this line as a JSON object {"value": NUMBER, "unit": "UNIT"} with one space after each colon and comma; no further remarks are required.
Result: {"value": 264, "unit": "mmHg"}
